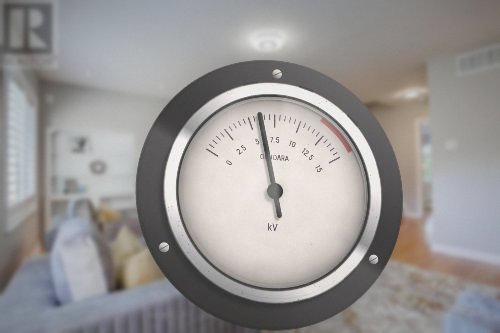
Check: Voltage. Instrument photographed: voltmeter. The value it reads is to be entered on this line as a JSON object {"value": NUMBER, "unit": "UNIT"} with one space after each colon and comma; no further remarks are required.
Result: {"value": 6, "unit": "kV"}
